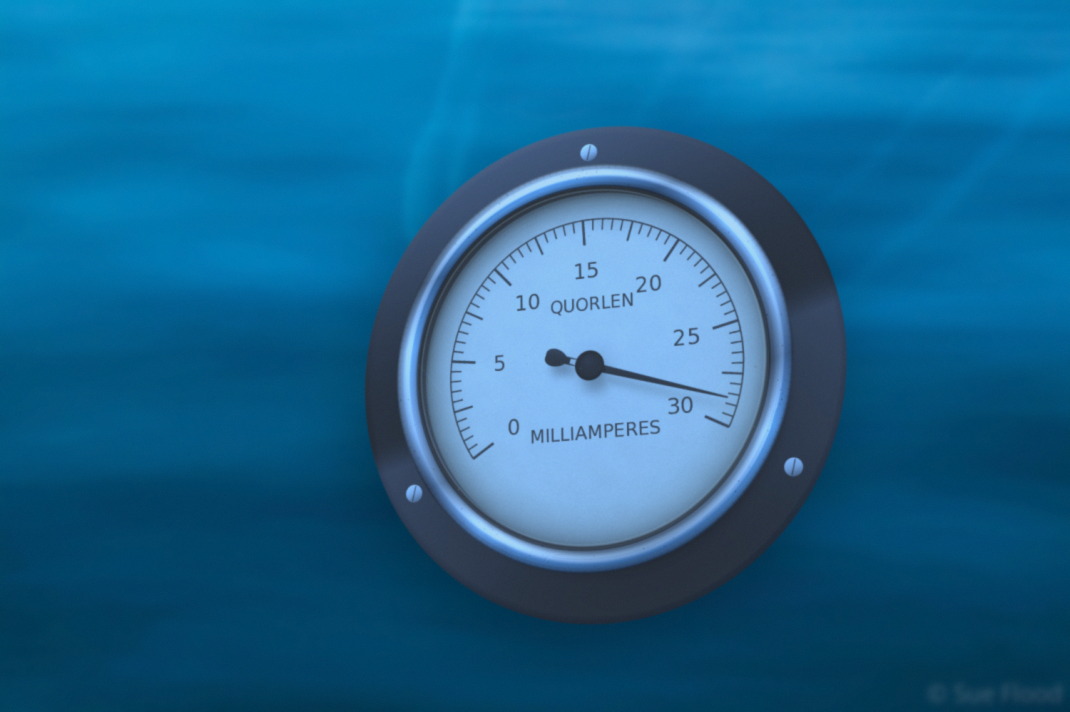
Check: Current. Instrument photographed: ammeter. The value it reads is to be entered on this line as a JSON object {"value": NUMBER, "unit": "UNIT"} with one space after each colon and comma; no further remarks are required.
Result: {"value": 28.75, "unit": "mA"}
